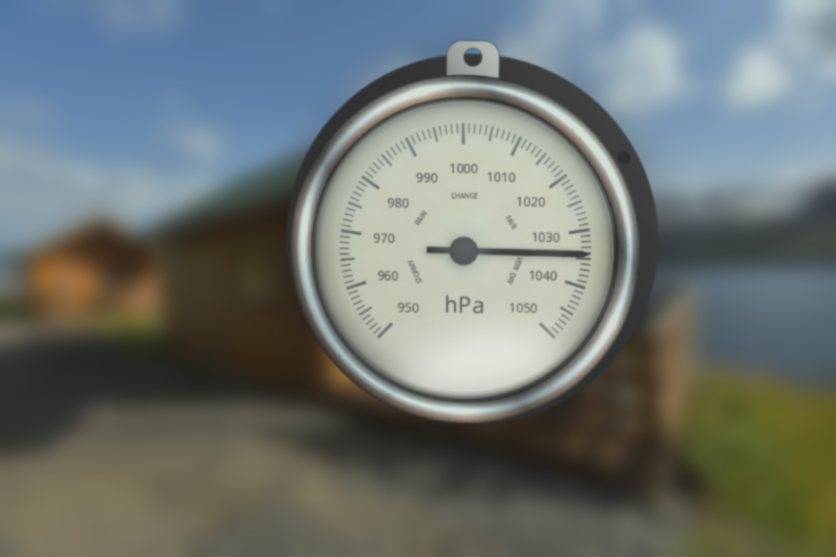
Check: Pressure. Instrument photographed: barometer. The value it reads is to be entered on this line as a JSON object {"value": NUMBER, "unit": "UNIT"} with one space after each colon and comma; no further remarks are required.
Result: {"value": 1034, "unit": "hPa"}
